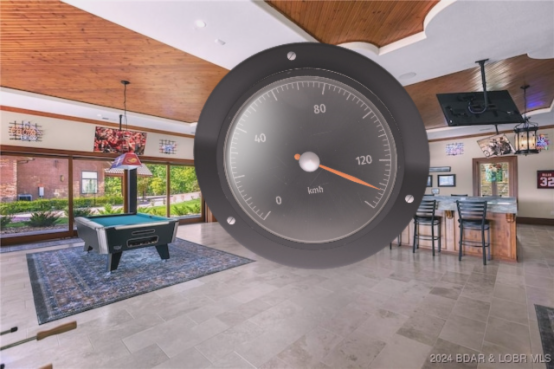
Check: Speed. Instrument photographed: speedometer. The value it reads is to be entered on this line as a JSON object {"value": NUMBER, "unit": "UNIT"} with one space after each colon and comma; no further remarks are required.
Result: {"value": 132, "unit": "km/h"}
